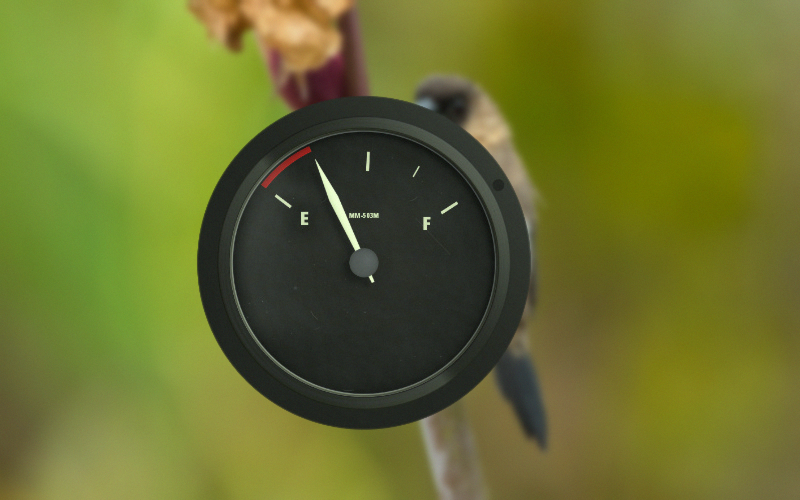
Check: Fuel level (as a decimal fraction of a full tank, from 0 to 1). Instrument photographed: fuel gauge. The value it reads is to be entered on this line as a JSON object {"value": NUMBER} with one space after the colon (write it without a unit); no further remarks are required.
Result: {"value": 0.25}
